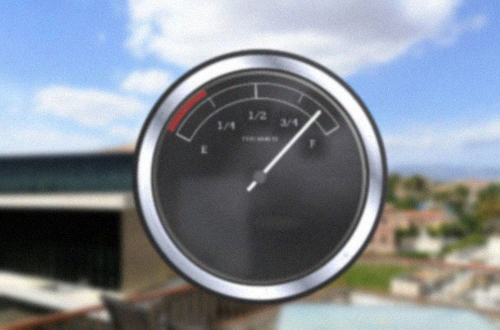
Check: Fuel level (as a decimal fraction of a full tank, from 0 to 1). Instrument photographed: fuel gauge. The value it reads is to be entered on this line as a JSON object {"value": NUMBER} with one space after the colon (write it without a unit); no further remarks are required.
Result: {"value": 0.875}
